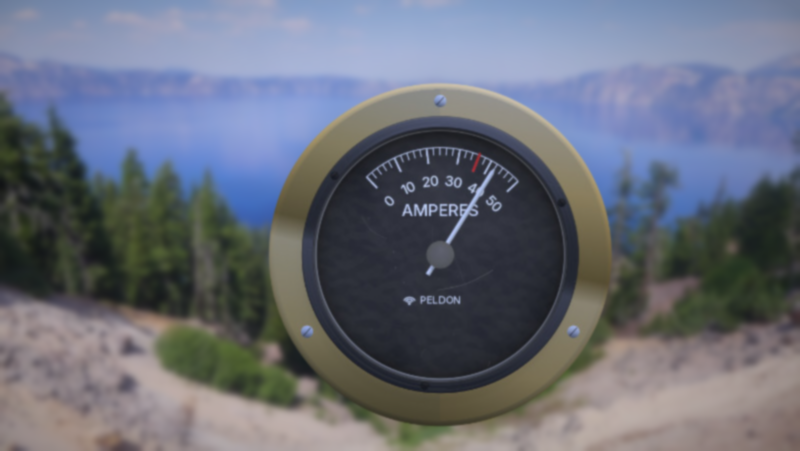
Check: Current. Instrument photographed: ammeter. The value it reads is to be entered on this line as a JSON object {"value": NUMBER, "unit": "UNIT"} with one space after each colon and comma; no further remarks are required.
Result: {"value": 42, "unit": "A"}
